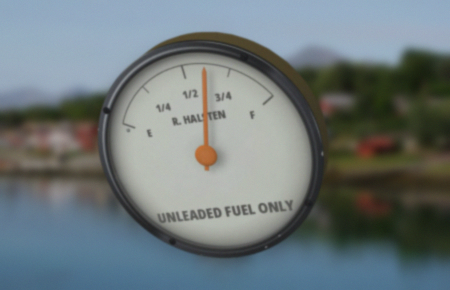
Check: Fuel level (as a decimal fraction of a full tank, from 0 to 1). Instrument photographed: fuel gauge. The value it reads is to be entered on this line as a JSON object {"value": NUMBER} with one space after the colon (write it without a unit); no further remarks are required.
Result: {"value": 0.625}
